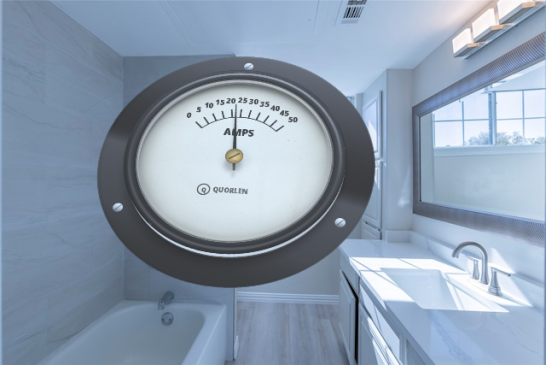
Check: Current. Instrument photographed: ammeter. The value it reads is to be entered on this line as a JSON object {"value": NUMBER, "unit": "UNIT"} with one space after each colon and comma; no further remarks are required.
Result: {"value": 22.5, "unit": "A"}
